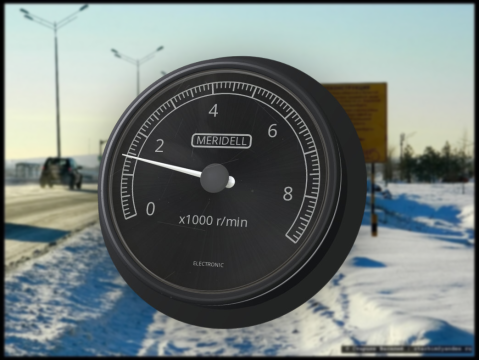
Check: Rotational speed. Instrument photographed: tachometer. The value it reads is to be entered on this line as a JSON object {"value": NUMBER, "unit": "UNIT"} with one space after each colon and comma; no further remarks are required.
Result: {"value": 1400, "unit": "rpm"}
